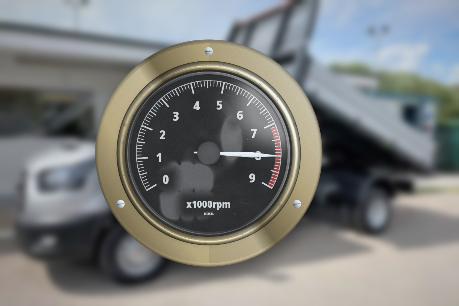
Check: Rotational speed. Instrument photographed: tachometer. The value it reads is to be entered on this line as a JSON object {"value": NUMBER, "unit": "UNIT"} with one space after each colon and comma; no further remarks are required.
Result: {"value": 8000, "unit": "rpm"}
